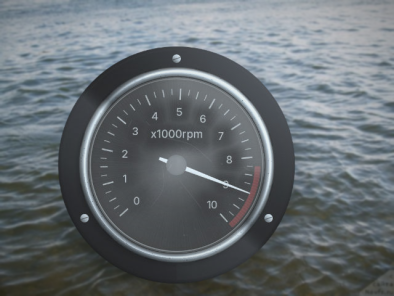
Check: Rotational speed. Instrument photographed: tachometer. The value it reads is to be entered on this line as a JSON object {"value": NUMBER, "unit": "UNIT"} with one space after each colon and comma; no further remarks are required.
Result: {"value": 9000, "unit": "rpm"}
